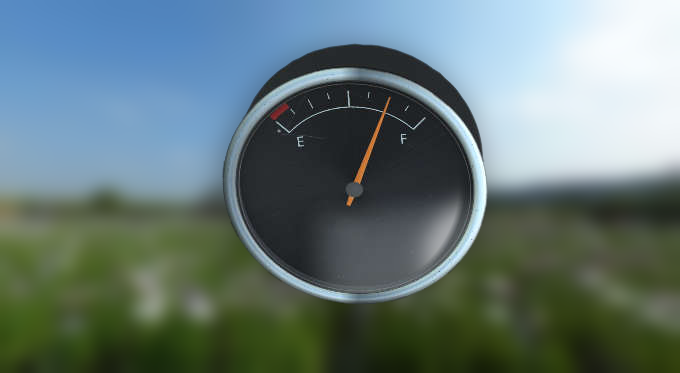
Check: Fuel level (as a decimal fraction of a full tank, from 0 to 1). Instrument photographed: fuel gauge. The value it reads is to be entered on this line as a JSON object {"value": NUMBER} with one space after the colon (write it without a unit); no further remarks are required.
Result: {"value": 0.75}
